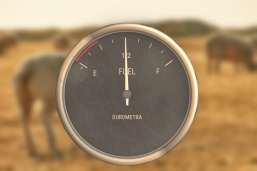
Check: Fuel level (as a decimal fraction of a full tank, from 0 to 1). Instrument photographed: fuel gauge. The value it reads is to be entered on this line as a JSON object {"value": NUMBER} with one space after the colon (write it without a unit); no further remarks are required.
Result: {"value": 0.5}
